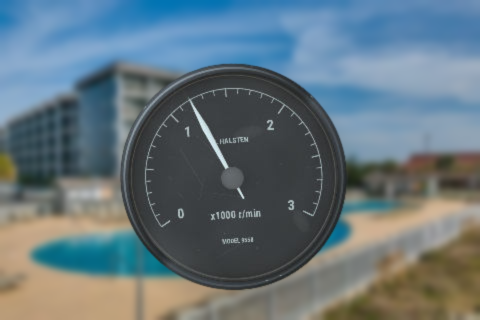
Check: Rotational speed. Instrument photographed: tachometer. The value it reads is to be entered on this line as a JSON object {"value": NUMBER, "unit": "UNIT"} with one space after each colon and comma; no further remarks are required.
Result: {"value": 1200, "unit": "rpm"}
